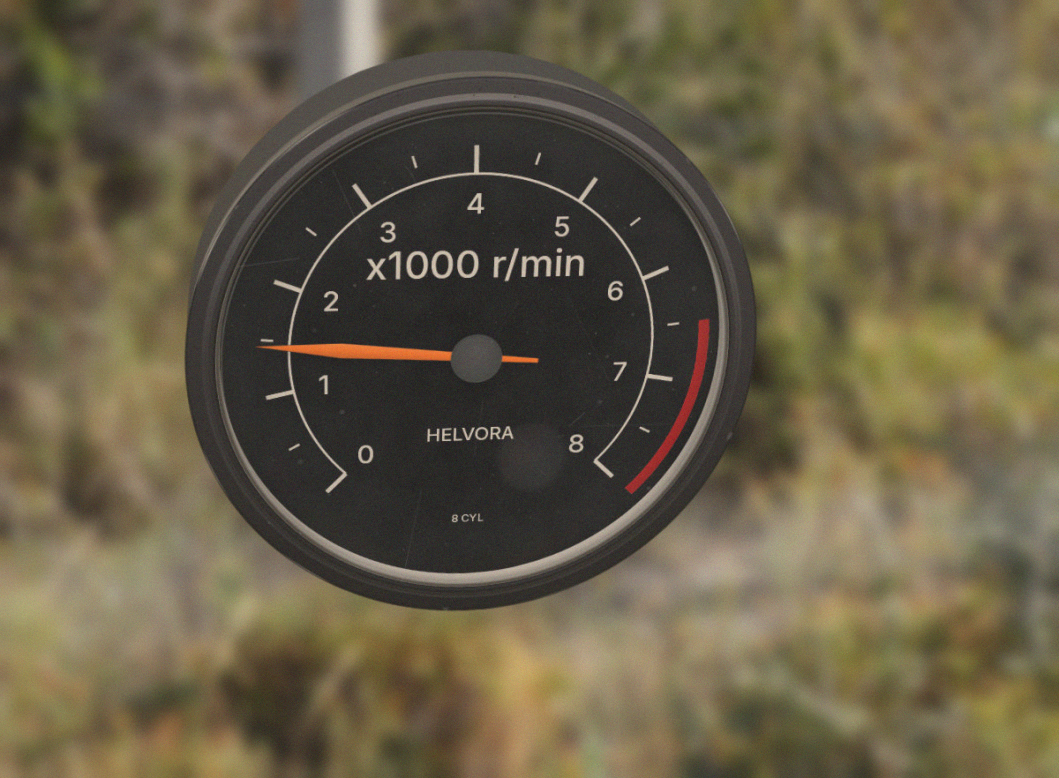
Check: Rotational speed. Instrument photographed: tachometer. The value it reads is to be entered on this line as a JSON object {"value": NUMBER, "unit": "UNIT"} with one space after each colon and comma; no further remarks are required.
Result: {"value": 1500, "unit": "rpm"}
